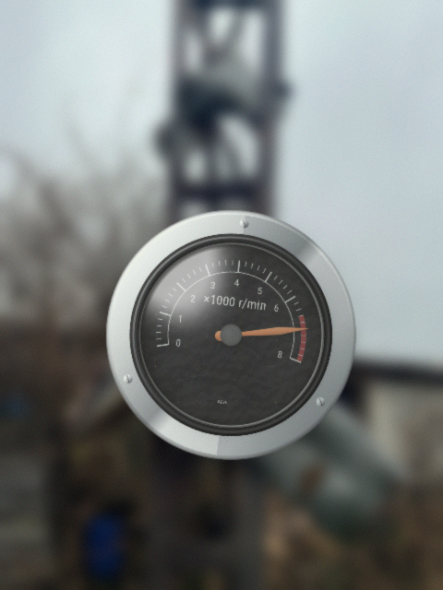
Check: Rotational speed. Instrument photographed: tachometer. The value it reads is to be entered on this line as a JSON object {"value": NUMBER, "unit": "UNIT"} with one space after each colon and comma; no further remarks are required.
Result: {"value": 7000, "unit": "rpm"}
